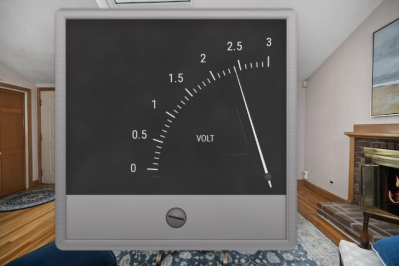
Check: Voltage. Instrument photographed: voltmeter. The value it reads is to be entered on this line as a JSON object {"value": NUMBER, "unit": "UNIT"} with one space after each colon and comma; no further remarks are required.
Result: {"value": 2.4, "unit": "V"}
